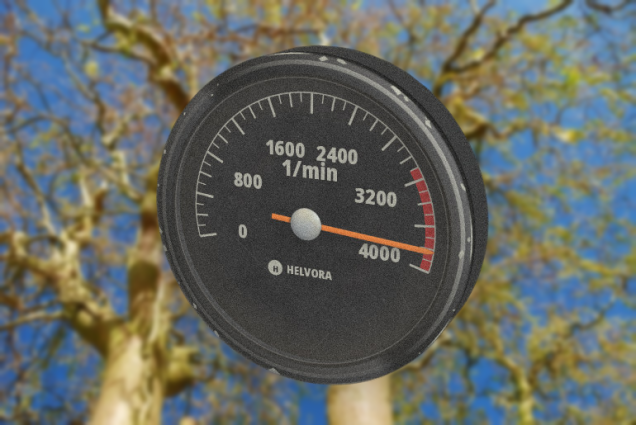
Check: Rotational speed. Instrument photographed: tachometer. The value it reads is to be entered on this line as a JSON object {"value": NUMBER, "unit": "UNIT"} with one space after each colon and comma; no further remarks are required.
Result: {"value": 3800, "unit": "rpm"}
